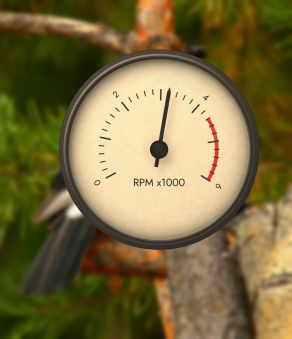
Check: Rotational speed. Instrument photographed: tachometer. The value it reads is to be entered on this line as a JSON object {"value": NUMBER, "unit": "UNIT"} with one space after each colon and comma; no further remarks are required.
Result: {"value": 3200, "unit": "rpm"}
